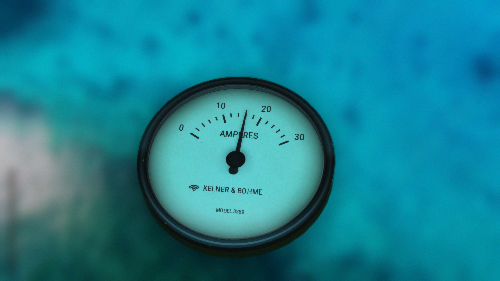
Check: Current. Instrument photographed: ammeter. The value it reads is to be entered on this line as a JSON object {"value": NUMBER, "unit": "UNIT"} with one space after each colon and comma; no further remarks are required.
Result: {"value": 16, "unit": "A"}
